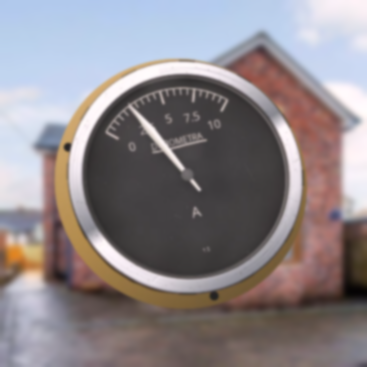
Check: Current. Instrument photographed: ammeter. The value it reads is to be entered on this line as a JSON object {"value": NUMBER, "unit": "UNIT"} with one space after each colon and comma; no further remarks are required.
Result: {"value": 2.5, "unit": "A"}
